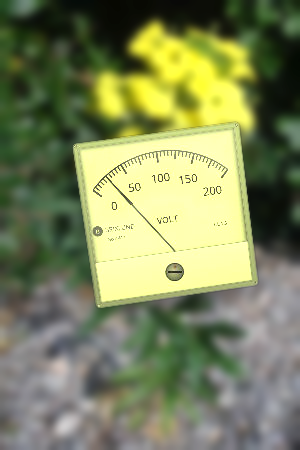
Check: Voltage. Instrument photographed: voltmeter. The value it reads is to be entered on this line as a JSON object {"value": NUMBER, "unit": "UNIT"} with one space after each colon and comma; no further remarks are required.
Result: {"value": 25, "unit": "V"}
